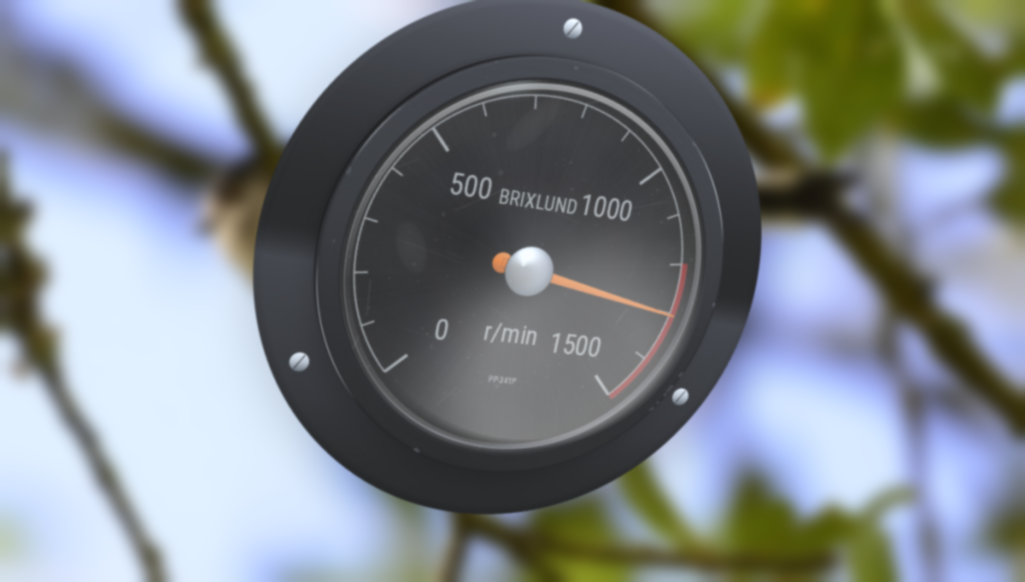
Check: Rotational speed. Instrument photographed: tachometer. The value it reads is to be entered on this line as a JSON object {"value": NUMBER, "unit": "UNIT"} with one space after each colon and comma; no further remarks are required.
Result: {"value": 1300, "unit": "rpm"}
